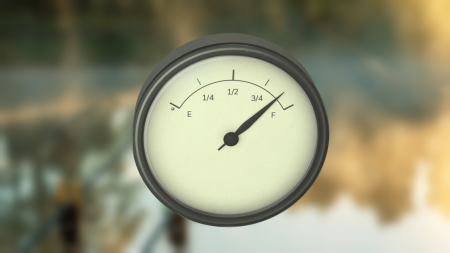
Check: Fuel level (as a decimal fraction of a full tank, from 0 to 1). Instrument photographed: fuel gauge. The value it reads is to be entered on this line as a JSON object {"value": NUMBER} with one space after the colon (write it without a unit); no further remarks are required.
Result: {"value": 0.875}
